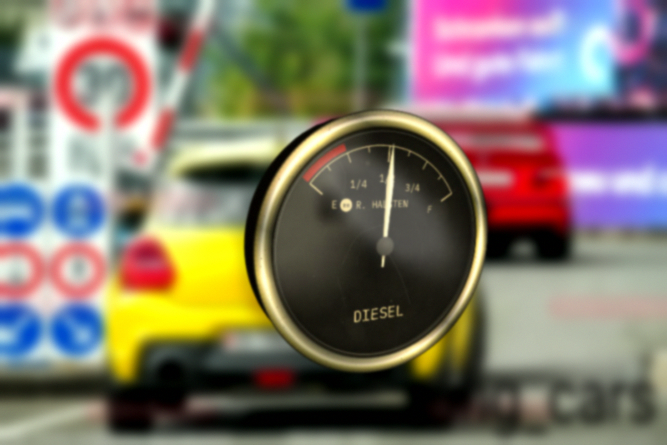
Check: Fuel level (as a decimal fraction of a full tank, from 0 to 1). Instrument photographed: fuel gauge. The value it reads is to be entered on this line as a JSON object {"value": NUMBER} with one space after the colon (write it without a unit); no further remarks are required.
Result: {"value": 0.5}
